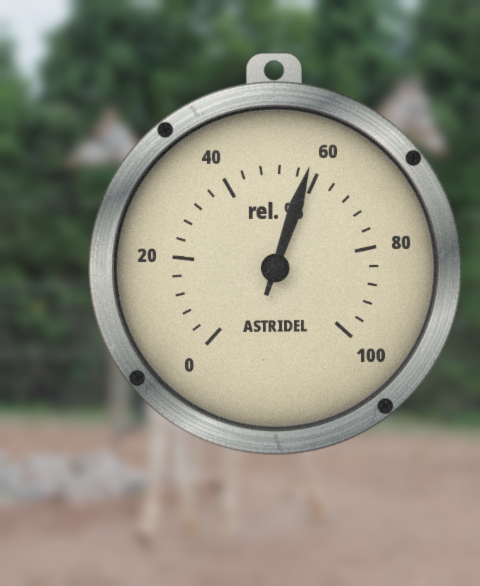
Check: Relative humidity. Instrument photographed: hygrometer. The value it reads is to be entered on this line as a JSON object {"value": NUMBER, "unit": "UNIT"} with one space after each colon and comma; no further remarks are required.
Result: {"value": 58, "unit": "%"}
